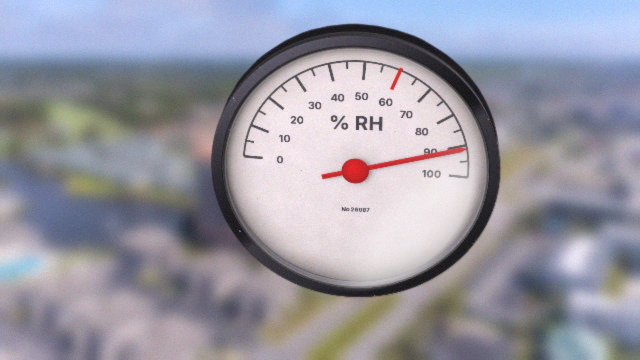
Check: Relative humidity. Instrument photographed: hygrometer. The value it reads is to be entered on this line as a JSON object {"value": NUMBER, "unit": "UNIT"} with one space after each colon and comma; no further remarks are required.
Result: {"value": 90, "unit": "%"}
